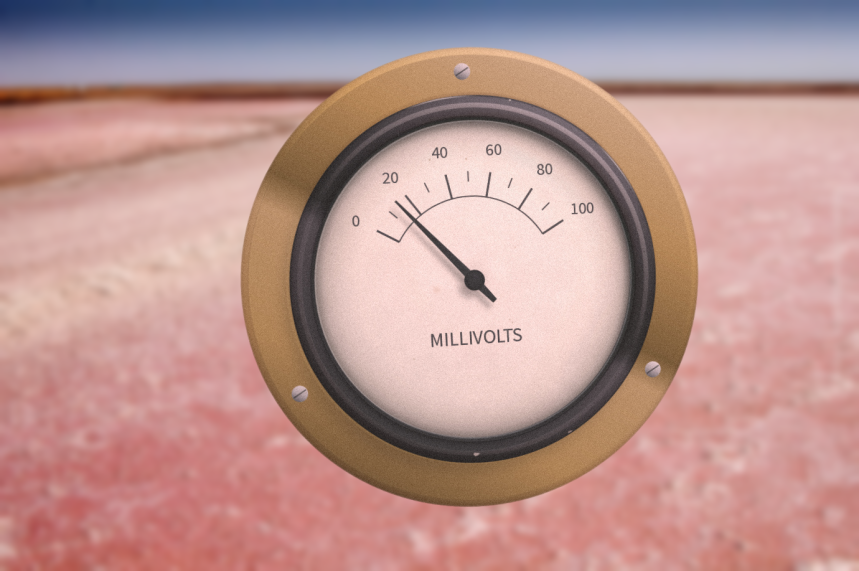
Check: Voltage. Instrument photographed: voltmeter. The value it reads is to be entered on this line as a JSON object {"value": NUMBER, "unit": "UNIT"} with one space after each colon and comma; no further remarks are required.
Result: {"value": 15, "unit": "mV"}
